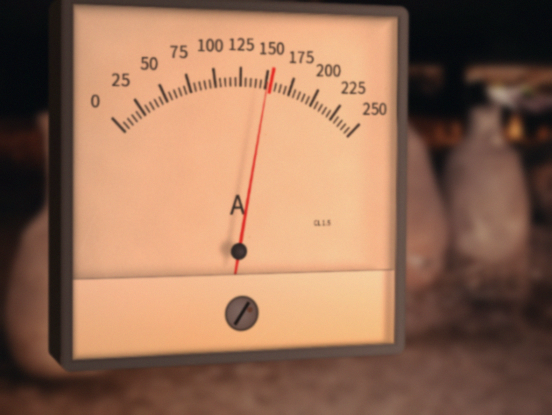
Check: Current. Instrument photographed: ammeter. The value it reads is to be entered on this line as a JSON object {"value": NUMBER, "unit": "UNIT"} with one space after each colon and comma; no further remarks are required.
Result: {"value": 150, "unit": "A"}
